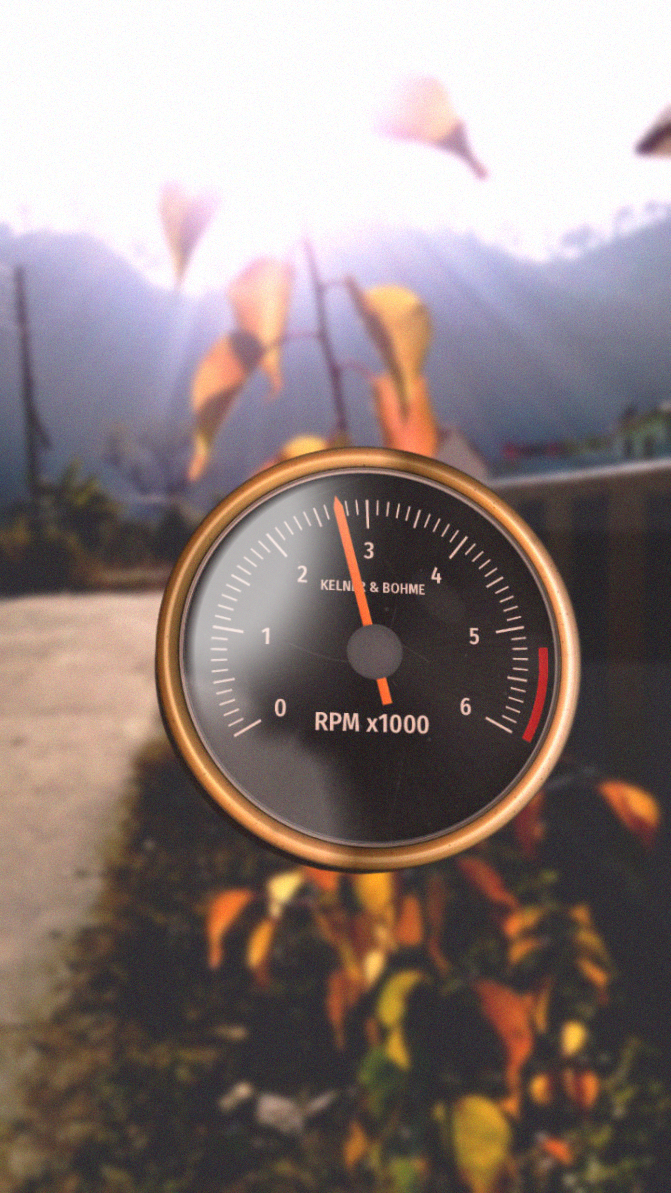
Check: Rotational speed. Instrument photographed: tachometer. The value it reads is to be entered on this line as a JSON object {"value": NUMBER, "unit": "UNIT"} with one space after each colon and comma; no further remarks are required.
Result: {"value": 2700, "unit": "rpm"}
